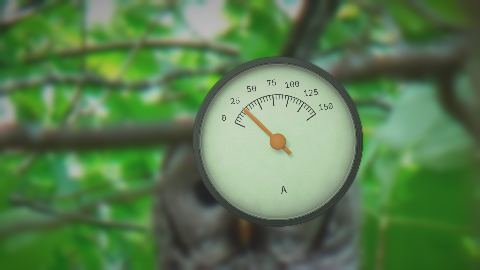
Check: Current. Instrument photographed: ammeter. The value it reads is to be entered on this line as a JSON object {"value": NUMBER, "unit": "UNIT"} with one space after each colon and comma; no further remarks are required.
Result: {"value": 25, "unit": "A"}
